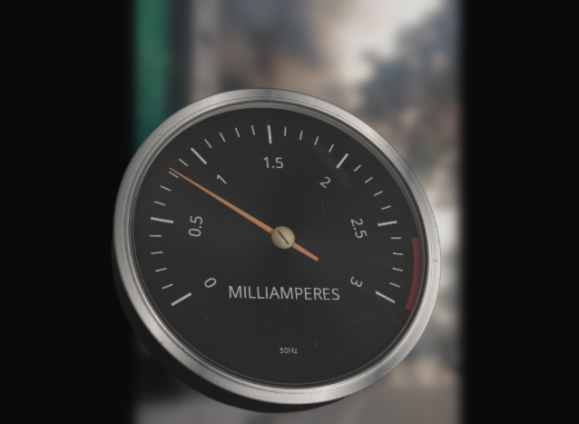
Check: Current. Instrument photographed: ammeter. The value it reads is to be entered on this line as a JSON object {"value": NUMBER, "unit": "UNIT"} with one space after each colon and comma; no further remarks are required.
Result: {"value": 0.8, "unit": "mA"}
